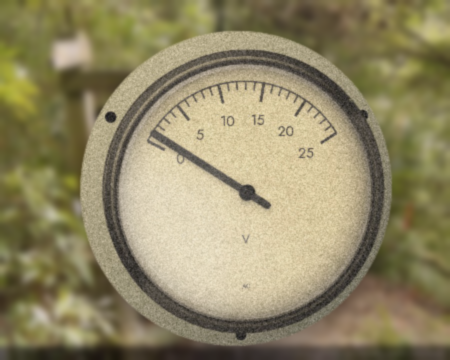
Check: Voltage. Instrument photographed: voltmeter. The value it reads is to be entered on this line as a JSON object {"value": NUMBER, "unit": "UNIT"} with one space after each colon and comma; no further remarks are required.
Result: {"value": 1, "unit": "V"}
